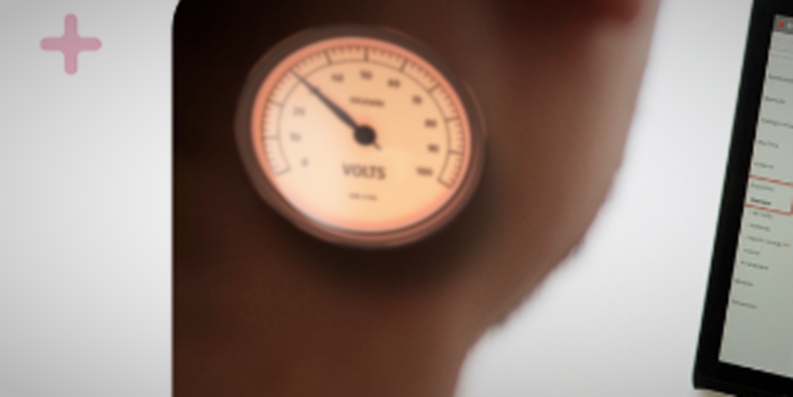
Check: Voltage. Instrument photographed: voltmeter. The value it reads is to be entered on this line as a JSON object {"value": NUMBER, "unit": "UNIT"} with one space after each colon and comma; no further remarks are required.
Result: {"value": 30, "unit": "V"}
